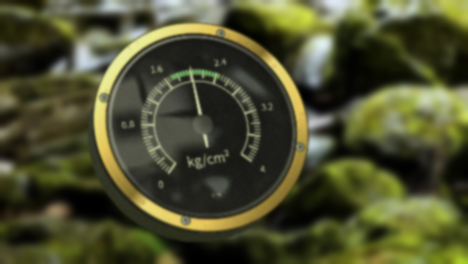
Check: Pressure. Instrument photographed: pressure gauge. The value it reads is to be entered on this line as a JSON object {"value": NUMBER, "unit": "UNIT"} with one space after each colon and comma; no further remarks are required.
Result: {"value": 2, "unit": "kg/cm²"}
